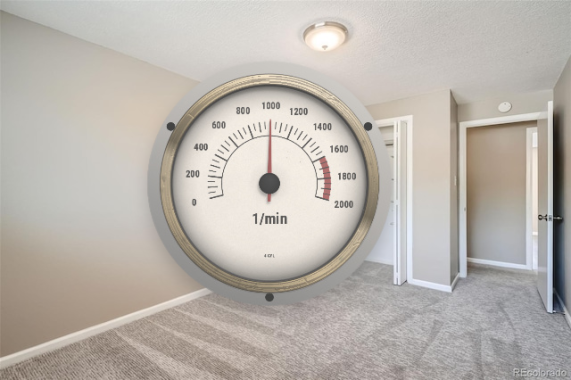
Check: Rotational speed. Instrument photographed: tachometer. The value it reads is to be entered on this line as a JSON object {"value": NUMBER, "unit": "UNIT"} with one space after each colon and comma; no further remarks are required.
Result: {"value": 1000, "unit": "rpm"}
